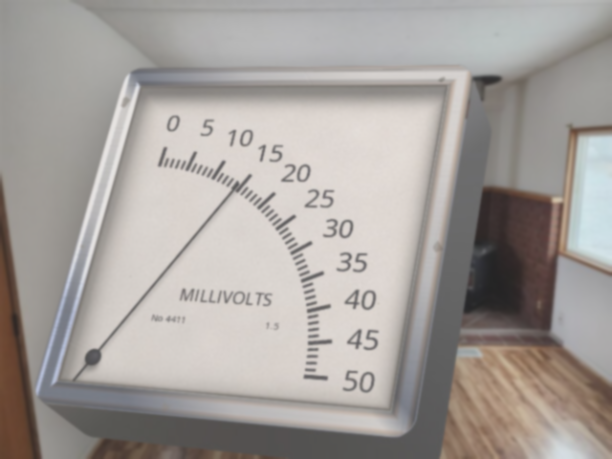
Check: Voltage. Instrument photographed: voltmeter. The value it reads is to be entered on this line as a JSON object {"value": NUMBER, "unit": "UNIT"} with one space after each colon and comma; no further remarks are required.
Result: {"value": 15, "unit": "mV"}
